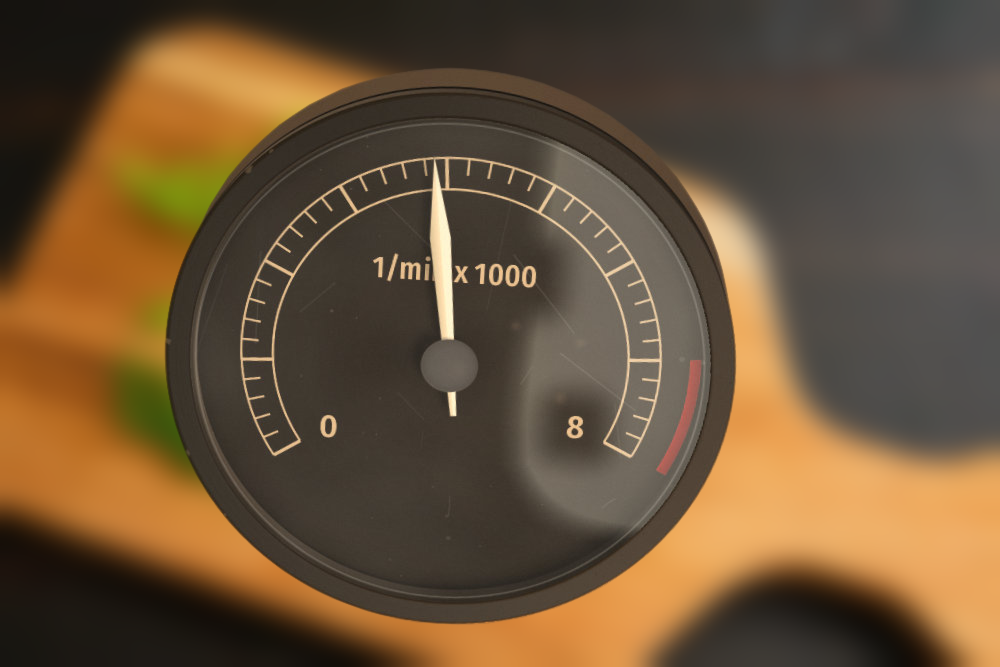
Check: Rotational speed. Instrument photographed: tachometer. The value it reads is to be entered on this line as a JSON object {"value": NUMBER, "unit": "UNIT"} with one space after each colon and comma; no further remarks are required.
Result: {"value": 3900, "unit": "rpm"}
